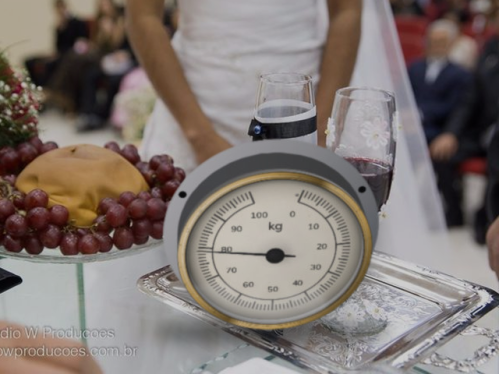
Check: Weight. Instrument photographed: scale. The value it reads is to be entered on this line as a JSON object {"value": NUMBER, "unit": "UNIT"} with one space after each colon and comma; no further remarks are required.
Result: {"value": 80, "unit": "kg"}
